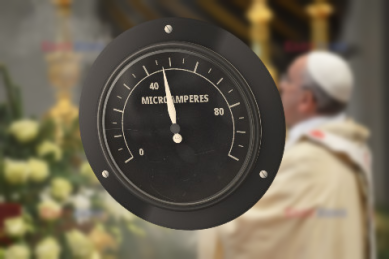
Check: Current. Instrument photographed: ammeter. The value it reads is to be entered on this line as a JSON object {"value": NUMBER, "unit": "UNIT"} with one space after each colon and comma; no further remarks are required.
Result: {"value": 47.5, "unit": "µA"}
